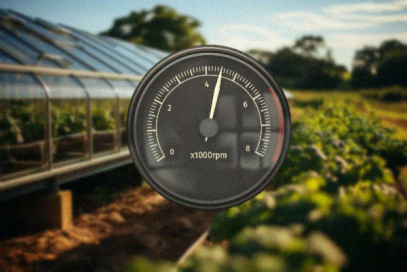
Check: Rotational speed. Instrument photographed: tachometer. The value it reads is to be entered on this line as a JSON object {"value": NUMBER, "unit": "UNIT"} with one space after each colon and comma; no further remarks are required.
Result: {"value": 4500, "unit": "rpm"}
